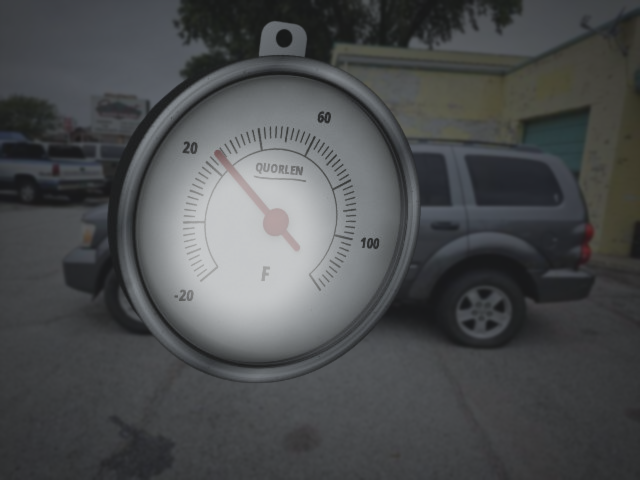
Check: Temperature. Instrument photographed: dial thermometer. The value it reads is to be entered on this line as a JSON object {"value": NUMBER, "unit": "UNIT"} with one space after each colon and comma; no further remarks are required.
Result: {"value": 24, "unit": "°F"}
